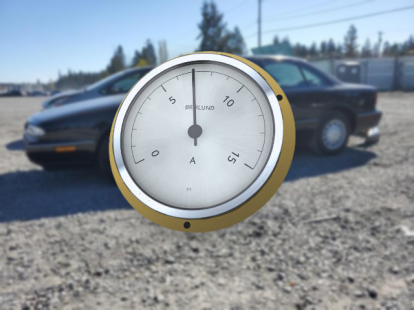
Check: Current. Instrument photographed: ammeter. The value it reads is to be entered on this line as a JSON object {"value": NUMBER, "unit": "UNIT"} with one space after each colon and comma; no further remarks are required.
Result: {"value": 7, "unit": "A"}
